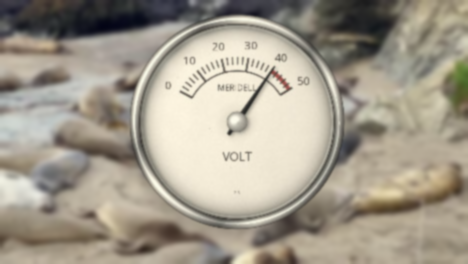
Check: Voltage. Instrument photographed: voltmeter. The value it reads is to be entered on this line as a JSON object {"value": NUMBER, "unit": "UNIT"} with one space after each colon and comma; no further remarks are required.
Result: {"value": 40, "unit": "V"}
